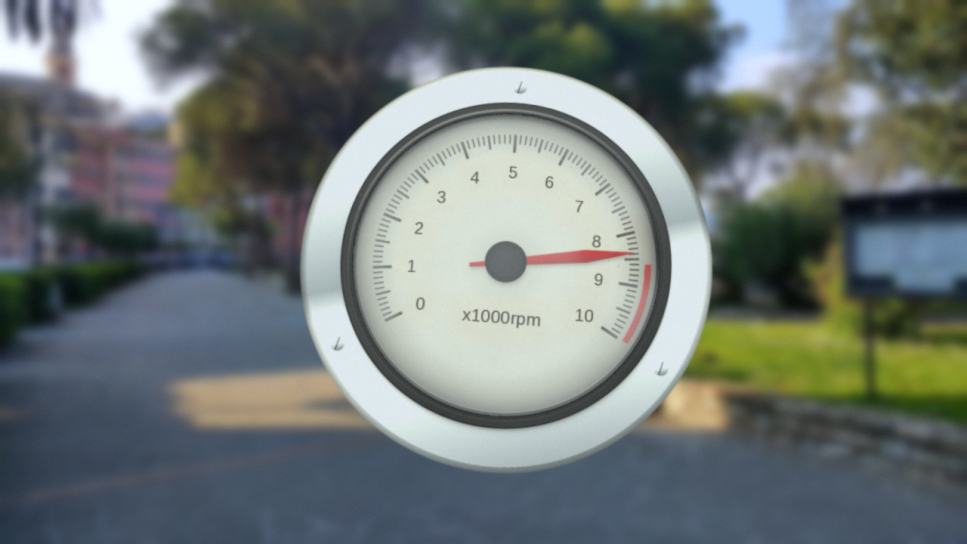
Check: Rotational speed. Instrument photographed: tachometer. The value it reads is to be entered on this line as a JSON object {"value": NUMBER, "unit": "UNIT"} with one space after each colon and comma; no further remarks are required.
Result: {"value": 8400, "unit": "rpm"}
